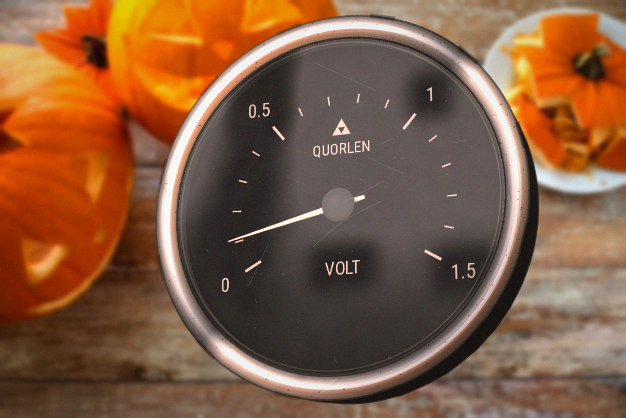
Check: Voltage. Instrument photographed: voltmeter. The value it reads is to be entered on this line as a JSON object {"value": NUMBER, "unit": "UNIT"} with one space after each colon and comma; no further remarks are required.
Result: {"value": 0.1, "unit": "V"}
